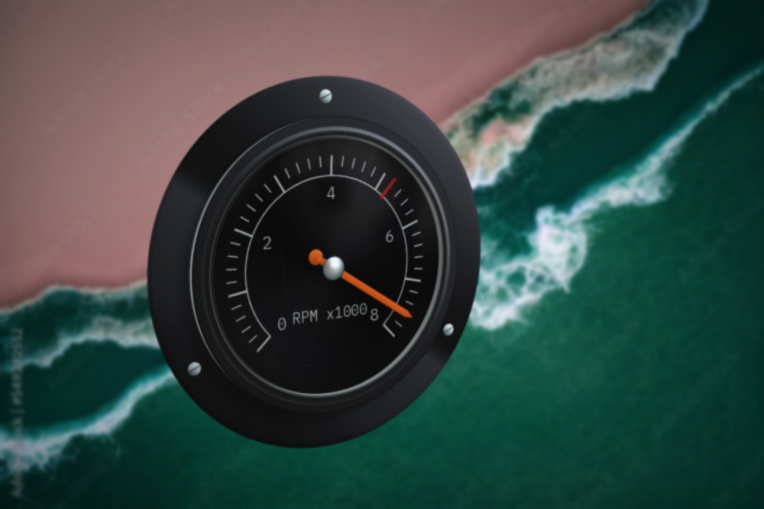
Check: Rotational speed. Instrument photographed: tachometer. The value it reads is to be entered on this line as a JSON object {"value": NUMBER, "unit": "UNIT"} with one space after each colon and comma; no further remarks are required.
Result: {"value": 7600, "unit": "rpm"}
